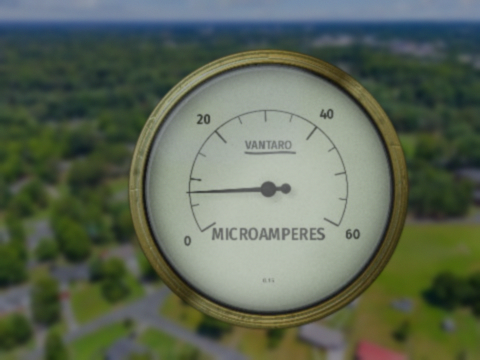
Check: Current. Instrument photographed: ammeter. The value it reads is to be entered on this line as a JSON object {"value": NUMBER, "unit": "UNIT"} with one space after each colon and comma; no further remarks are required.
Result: {"value": 7.5, "unit": "µA"}
